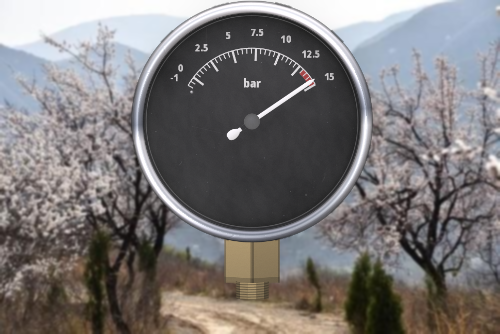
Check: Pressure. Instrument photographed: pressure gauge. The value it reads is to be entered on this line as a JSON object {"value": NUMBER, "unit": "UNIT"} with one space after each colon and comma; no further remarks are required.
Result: {"value": 14.5, "unit": "bar"}
